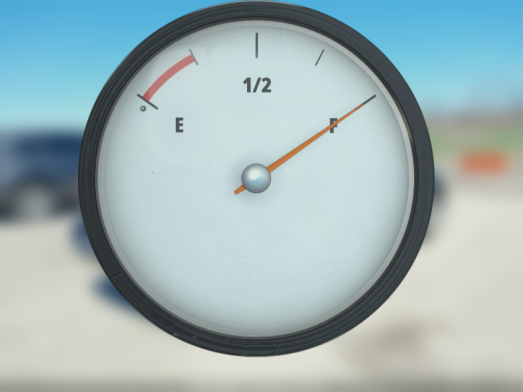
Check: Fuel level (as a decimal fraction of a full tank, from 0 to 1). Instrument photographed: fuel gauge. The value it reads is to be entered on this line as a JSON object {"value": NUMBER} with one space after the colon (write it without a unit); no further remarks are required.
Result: {"value": 1}
